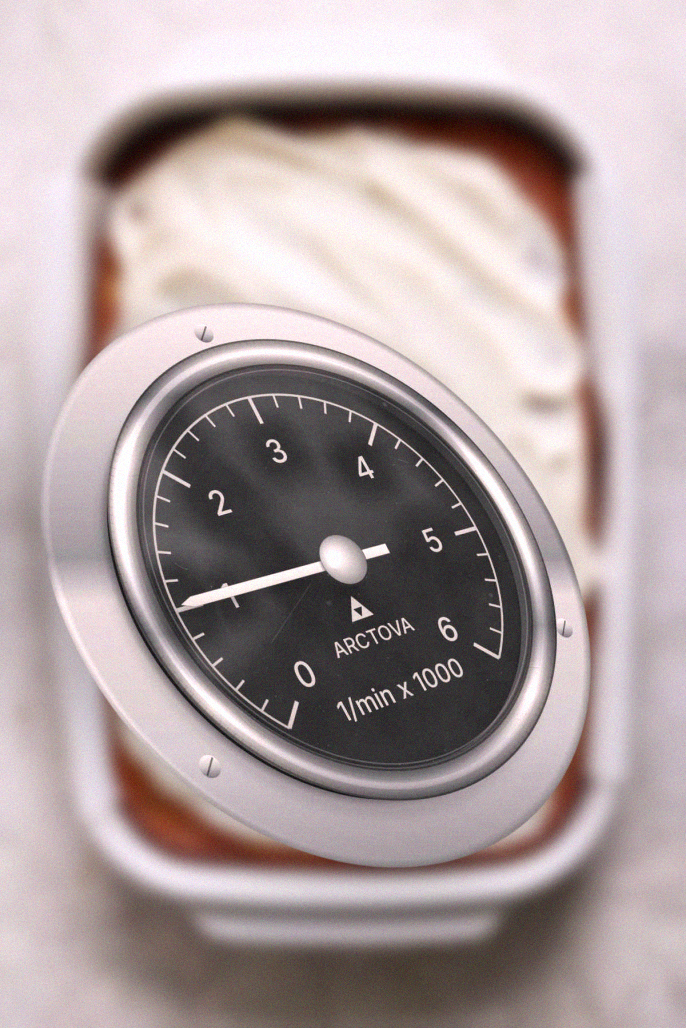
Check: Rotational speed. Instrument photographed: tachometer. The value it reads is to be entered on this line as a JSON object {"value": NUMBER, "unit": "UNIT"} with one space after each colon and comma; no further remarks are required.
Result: {"value": 1000, "unit": "rpm"}
